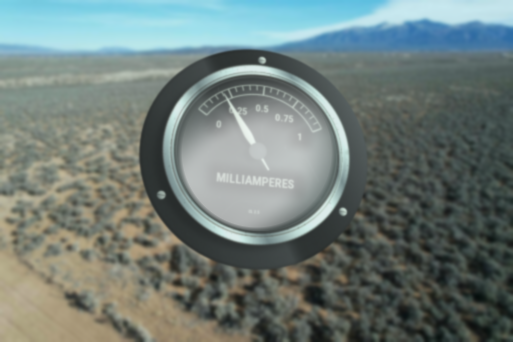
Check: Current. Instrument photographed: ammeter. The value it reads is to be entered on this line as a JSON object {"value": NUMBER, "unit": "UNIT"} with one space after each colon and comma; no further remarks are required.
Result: {"value": 0.2, "unit": "mA"}
